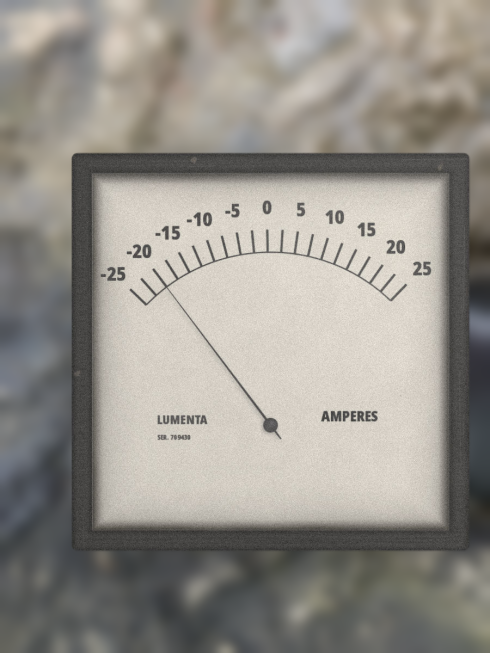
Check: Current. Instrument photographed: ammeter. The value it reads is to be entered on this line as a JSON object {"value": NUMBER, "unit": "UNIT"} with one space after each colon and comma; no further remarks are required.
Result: {"value": -20, "unit": "A"}
